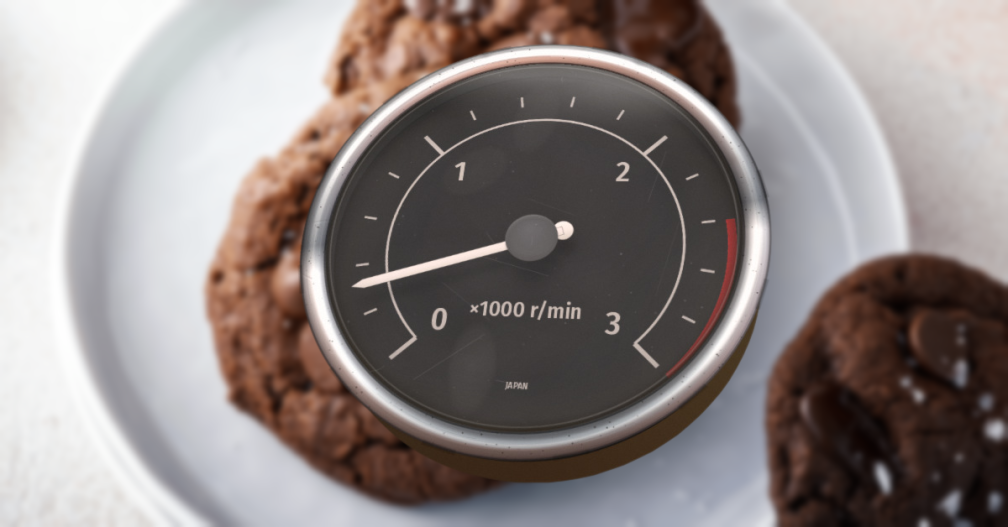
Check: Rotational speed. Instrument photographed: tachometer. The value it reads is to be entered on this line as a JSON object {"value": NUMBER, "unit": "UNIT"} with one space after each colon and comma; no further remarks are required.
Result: {"value": 300, "unit": "rpm"}
